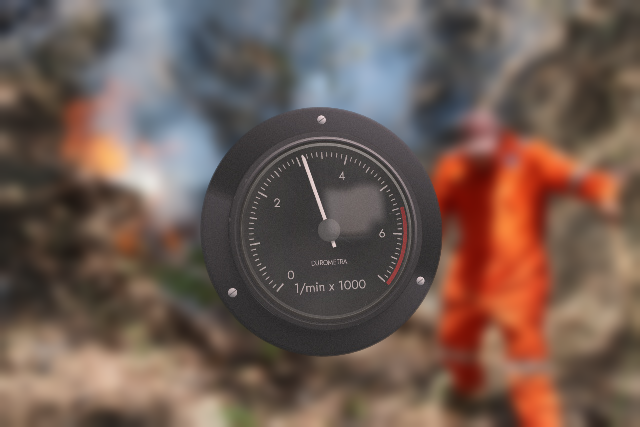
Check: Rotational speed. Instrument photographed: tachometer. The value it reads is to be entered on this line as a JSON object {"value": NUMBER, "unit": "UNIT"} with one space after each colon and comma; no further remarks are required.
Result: {"value": 3100, "unit": "rpm"}
